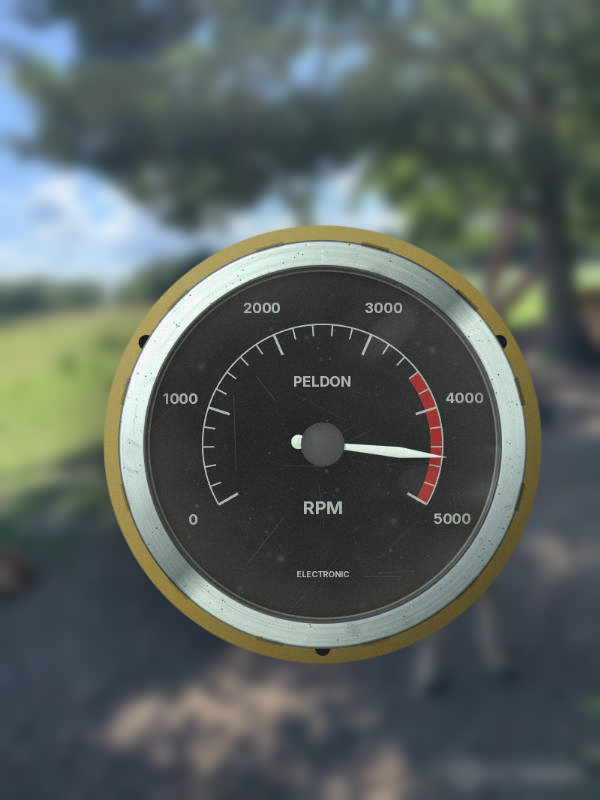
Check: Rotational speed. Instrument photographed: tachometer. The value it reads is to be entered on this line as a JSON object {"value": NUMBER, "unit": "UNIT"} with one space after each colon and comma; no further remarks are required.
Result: {"value": 4500, "unit": "rpm"}
